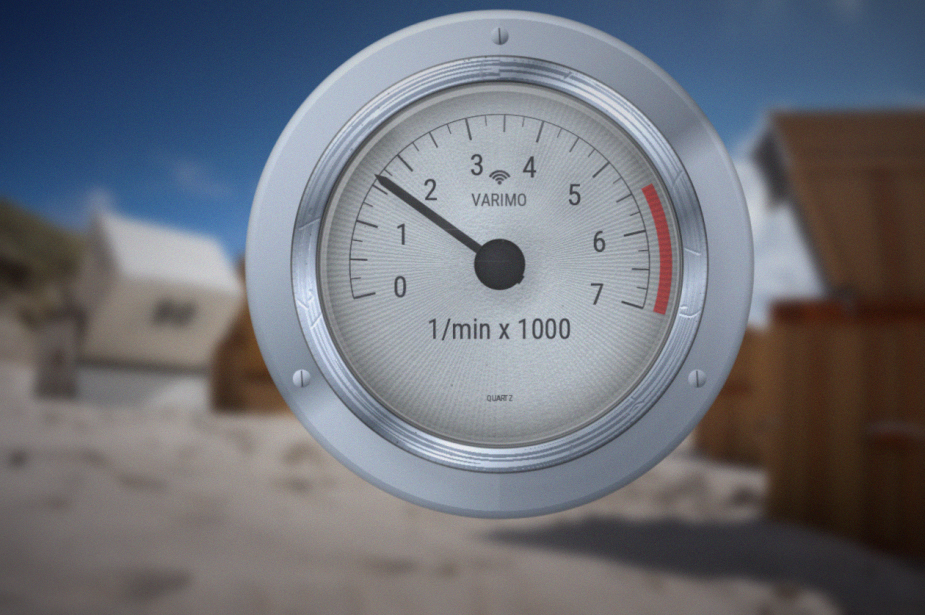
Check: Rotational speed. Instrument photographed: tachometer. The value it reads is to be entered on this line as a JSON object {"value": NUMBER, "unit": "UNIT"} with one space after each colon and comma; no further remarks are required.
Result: {"value": 1625, "unit": "rpm"}
